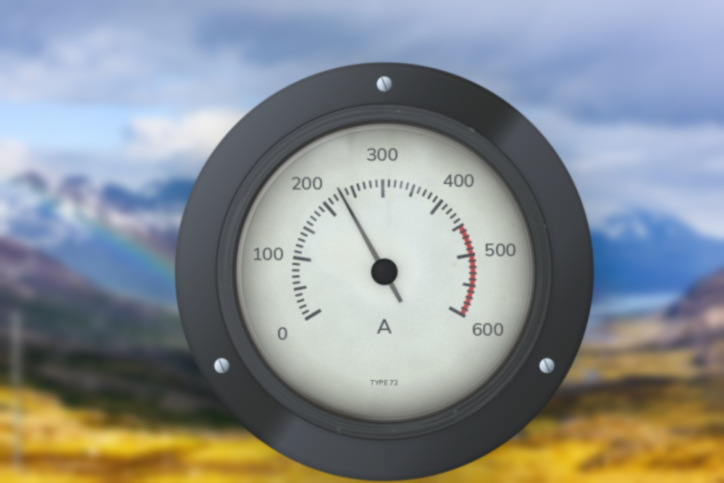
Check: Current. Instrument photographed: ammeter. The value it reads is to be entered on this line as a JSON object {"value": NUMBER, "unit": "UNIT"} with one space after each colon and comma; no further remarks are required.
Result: {"value": 230, "unit": "A"}
